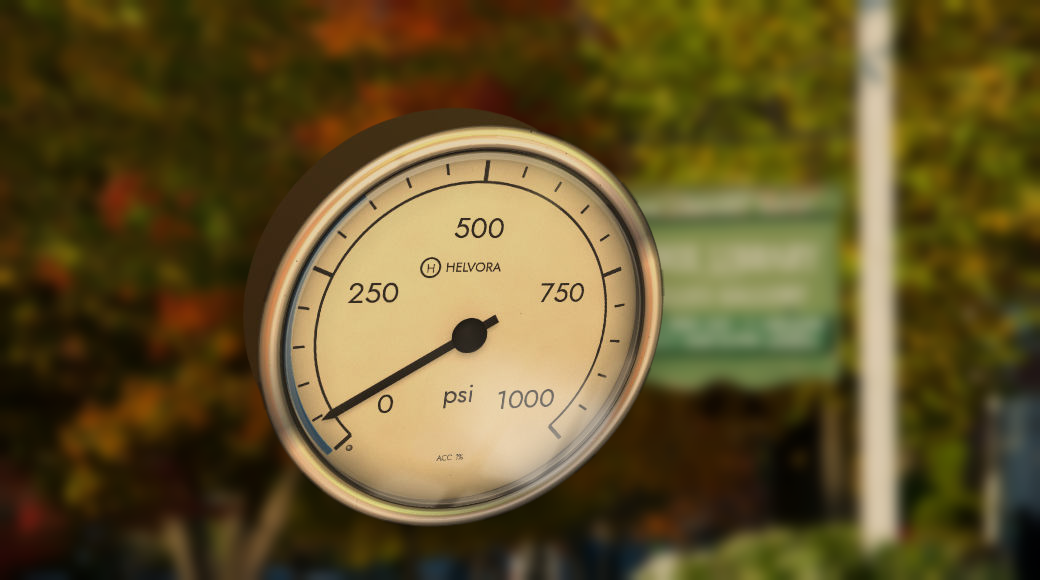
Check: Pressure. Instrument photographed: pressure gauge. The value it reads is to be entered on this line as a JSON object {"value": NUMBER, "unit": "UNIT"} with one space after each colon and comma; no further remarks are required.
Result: {"value": 50, "unit": "psi"}
